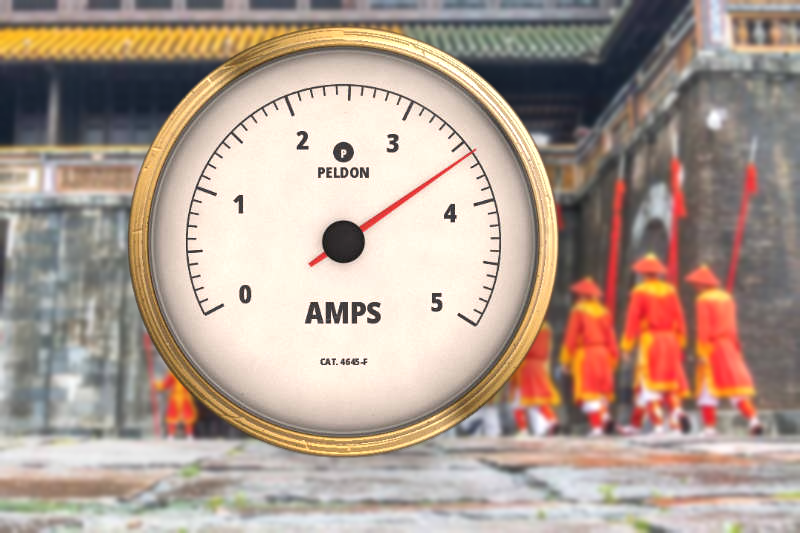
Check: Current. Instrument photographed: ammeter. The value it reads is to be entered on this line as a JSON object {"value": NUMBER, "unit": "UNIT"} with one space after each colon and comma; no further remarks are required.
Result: {"value": 3.6, "unit": "A"}
